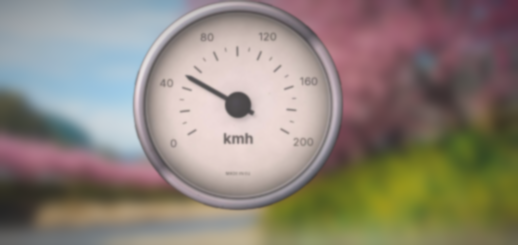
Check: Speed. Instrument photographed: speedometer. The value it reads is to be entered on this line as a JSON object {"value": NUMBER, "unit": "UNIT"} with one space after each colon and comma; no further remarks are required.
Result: {"value": 50, "unit": "km/h"}
